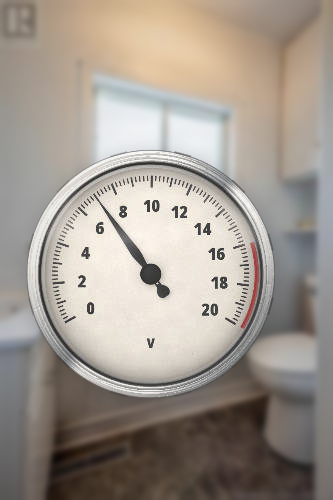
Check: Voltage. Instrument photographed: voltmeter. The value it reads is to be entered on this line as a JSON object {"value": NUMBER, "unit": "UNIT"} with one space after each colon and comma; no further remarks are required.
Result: {"value": 7, "unit": "V"}
